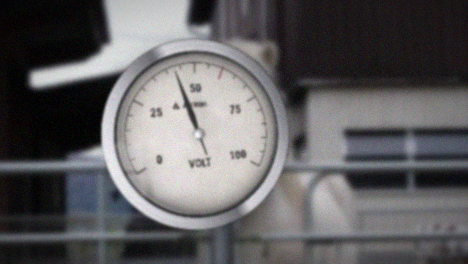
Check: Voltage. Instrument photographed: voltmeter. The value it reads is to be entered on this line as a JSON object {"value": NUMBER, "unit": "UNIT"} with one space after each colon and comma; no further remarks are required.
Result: {"value": 42.5, "unit": "V"}
